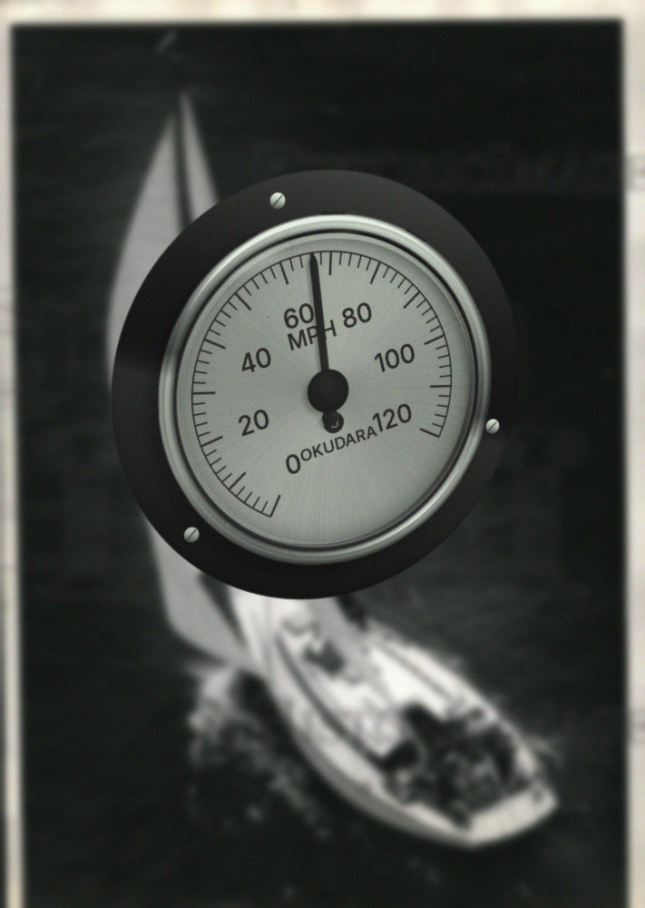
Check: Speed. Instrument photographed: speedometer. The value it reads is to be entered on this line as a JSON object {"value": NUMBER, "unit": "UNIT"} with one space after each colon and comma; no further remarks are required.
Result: {"value": 66, "unit": "mph"}
